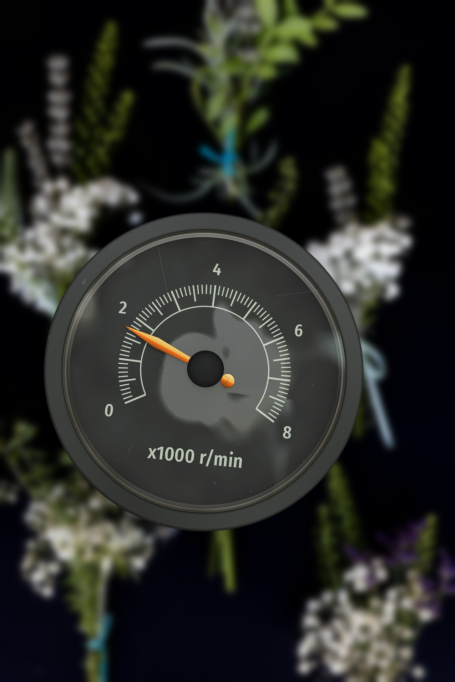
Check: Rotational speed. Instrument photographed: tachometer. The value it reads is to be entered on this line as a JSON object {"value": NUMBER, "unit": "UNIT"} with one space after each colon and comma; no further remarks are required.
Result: {"value": 1700, "unit": "rpm"}
